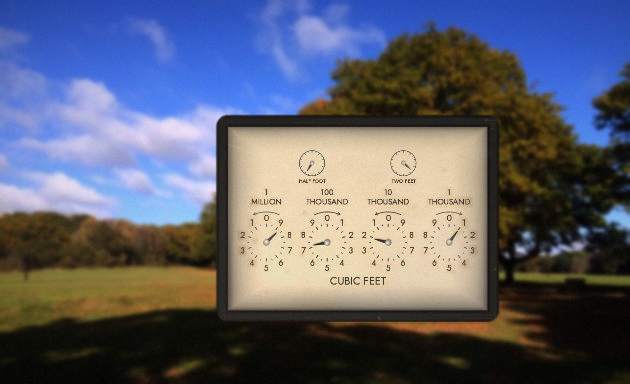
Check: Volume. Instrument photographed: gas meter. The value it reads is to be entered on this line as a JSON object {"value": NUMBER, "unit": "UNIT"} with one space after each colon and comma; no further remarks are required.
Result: {"value": 872100, "unit": "ft³"}
